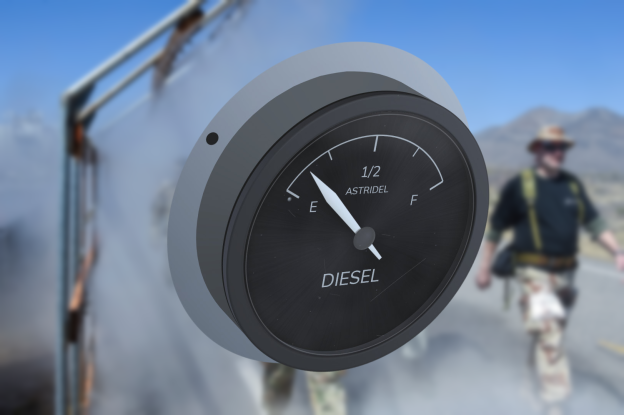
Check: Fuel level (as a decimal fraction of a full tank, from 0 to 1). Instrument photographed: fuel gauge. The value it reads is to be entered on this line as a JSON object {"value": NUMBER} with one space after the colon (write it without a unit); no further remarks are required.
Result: {"value": 0.125}
